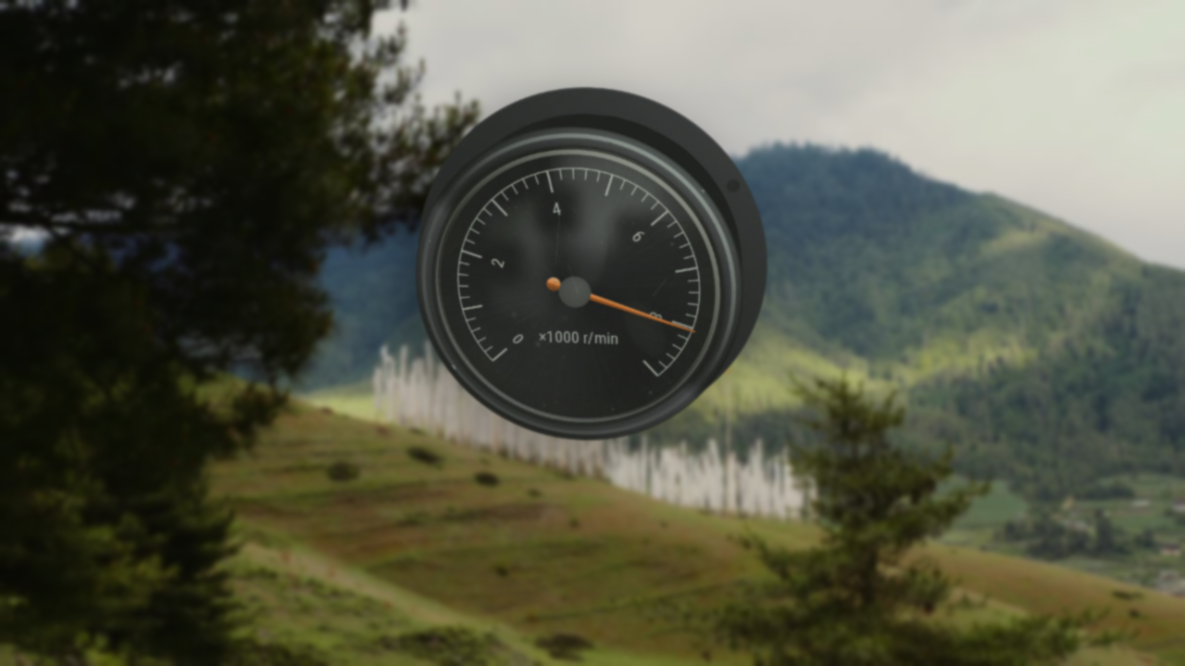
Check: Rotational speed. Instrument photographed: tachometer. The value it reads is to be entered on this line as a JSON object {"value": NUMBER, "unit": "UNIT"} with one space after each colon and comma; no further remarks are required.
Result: {"value": 8000, "unit": "rpm"}
